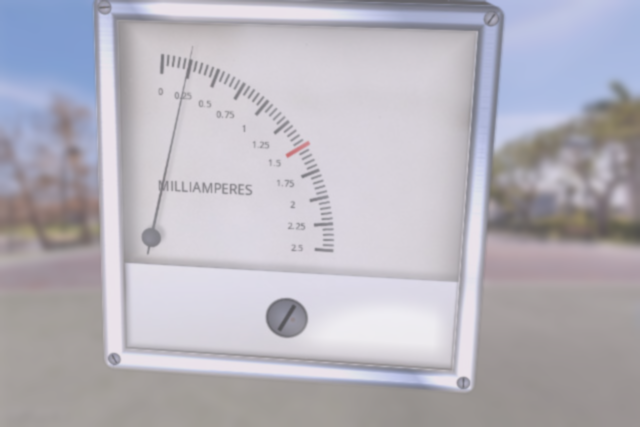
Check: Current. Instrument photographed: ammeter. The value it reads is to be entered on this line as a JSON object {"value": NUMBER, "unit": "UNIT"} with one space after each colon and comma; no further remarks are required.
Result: {"value": 0.25, "unit": "mA"}
